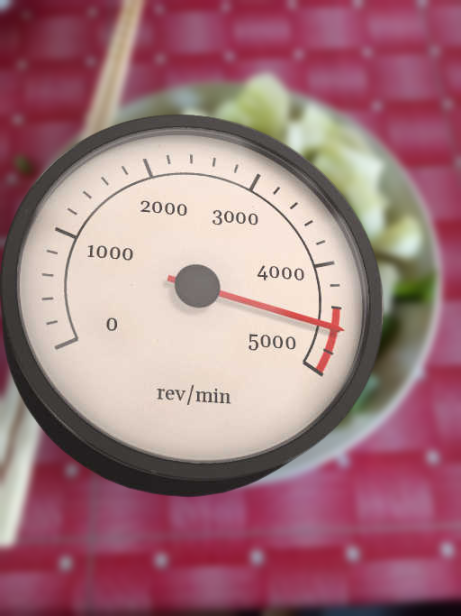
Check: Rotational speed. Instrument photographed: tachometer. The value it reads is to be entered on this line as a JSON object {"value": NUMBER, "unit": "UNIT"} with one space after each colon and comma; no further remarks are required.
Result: {"value": 4600, "unit": "rpm"}
